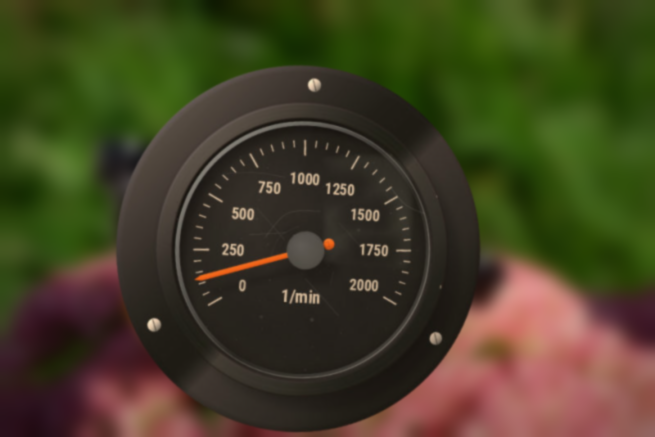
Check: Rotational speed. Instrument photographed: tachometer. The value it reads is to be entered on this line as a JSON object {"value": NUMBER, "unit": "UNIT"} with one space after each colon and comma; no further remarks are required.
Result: {"value": 125, "unit": "rpm"}
